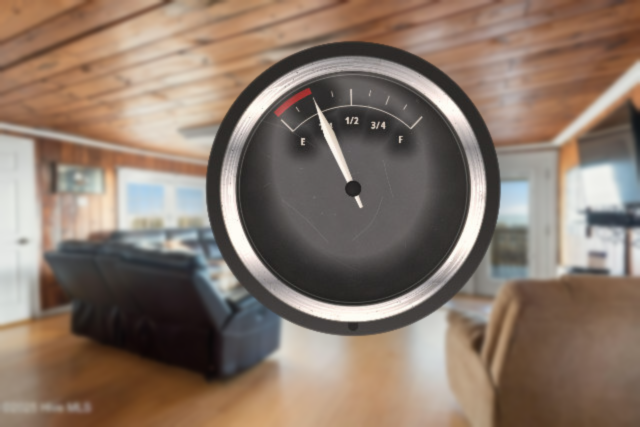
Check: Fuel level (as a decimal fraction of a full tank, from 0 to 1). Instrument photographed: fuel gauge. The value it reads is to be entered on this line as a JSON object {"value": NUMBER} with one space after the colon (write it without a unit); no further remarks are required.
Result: {"value": 0.25}
